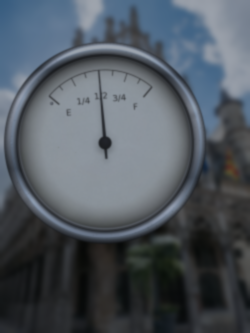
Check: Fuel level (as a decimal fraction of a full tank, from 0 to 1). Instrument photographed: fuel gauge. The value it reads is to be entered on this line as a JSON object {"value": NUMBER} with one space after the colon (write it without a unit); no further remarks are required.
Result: {"value": 0.5}
